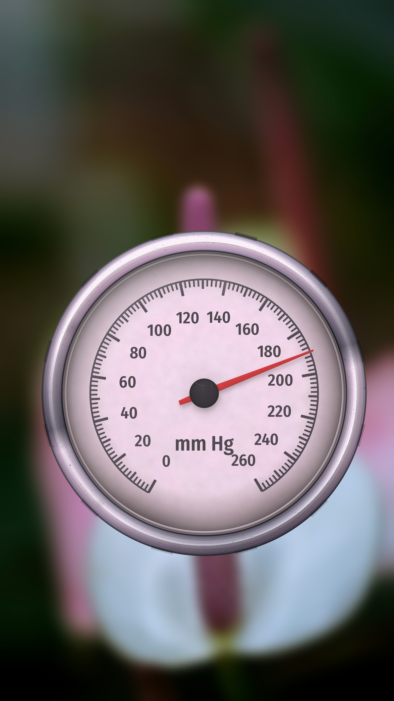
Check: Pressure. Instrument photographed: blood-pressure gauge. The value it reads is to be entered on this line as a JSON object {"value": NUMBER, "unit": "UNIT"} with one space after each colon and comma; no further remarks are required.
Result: {"value": 190, "unit": "mmHg"}
